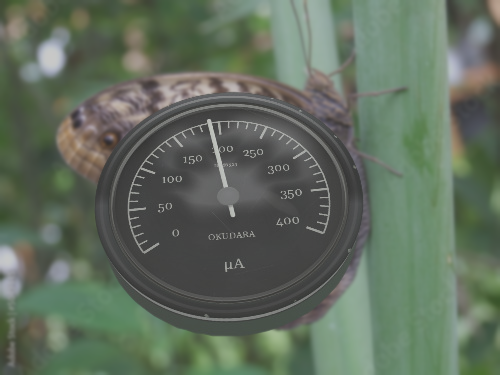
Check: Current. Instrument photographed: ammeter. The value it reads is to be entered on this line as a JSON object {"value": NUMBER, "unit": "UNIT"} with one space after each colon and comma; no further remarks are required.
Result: {"value": 190, "unit": "µA"}
